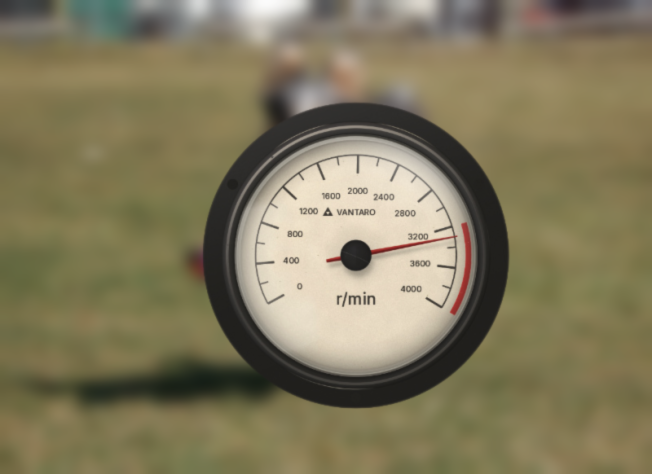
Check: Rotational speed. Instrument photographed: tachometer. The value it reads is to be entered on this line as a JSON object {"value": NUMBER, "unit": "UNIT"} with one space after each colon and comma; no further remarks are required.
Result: {"value": 3300, "unit": "rpm"}
